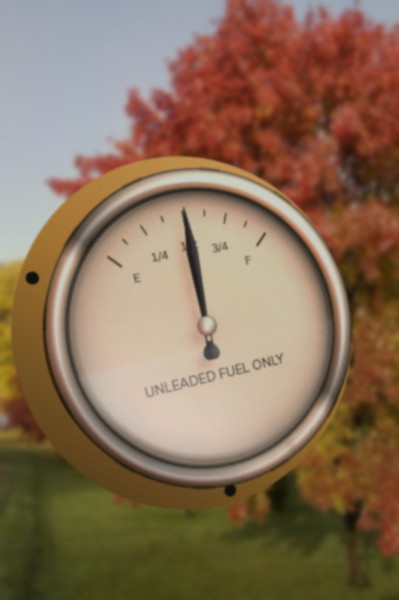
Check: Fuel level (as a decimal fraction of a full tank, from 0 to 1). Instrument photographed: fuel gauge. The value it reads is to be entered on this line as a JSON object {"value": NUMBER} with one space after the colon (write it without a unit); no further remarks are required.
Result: {"value": 0.5}
